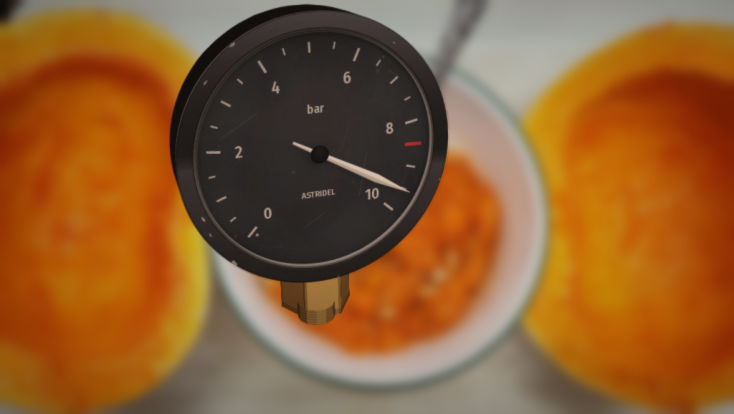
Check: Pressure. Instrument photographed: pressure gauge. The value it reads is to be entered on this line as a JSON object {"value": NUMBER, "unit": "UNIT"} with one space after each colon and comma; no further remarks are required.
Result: {"value": 9.5, "unit": "bar"}
